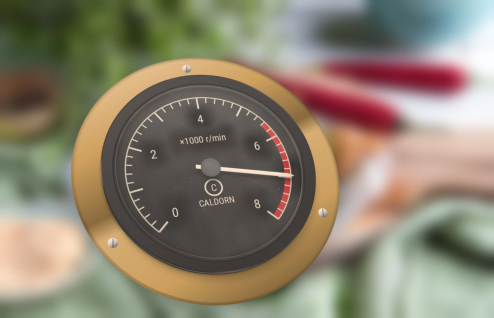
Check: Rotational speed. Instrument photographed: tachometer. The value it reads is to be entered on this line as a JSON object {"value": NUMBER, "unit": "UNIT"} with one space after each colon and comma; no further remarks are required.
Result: {"value": 7000, "unit": "rpm"}
